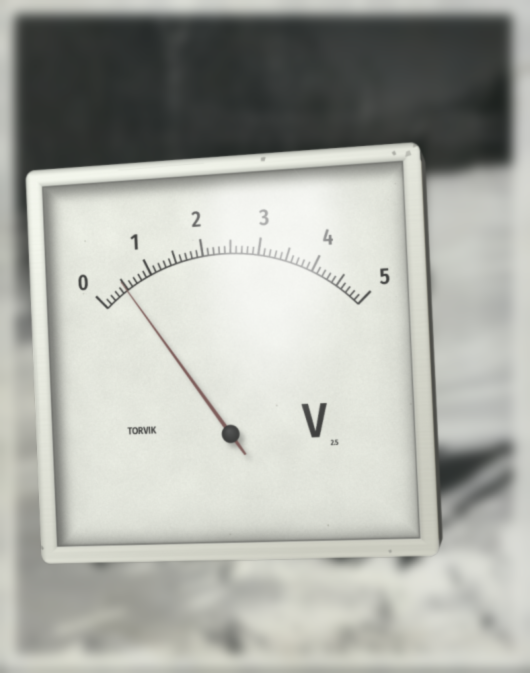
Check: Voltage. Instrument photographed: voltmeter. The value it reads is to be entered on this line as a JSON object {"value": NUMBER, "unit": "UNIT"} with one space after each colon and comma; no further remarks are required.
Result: {"value": 0.5, "unit": "V"}
